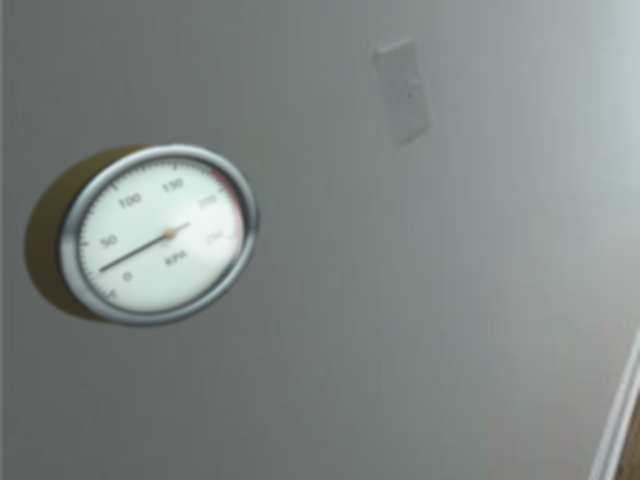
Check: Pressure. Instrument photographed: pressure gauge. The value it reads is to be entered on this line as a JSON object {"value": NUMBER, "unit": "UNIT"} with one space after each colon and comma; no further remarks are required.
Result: {"value": 25, "unit": "kPa"}
